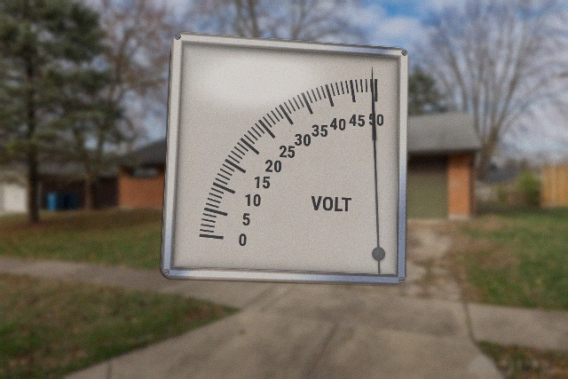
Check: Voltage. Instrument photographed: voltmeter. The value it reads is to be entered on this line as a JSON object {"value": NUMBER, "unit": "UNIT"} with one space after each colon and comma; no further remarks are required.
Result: {"value": 49, "unit": "V"}
